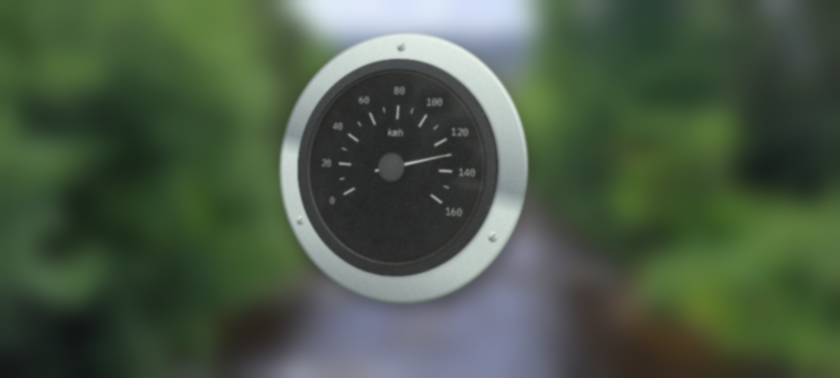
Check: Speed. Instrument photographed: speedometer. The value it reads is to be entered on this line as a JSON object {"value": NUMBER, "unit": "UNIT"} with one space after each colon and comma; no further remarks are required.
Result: {"value": 130, "unit": "km/h"}
